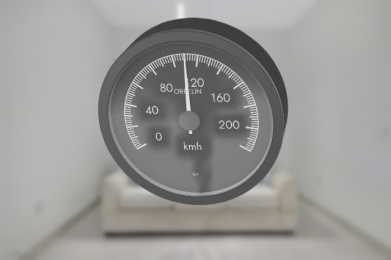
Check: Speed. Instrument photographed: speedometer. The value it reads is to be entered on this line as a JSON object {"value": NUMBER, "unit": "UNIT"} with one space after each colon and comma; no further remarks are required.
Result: {"value": 110, "unit": "km/h"}
